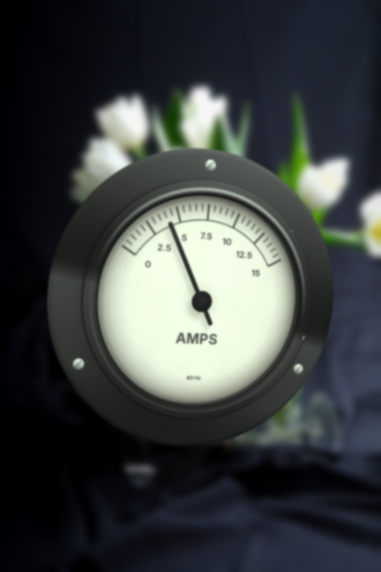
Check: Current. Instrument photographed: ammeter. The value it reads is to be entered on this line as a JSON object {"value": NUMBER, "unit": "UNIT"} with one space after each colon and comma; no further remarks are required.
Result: {"value": 4, "unit": "A"}
